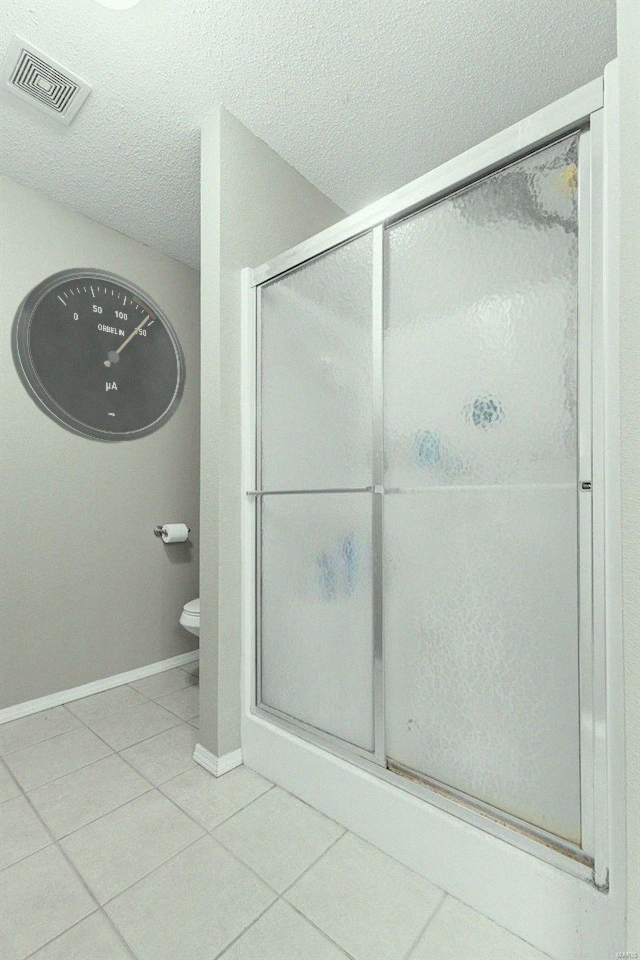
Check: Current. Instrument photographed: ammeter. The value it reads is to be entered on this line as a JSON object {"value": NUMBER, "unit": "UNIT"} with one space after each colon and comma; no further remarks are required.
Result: {"value": 140, "unit": "µA"}
